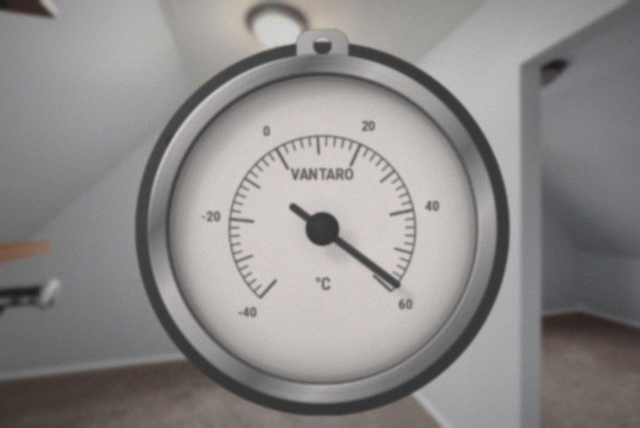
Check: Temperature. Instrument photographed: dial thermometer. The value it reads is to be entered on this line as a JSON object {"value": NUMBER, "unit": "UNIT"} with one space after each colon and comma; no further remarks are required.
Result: {"value": 58, "unit": "°C"}
